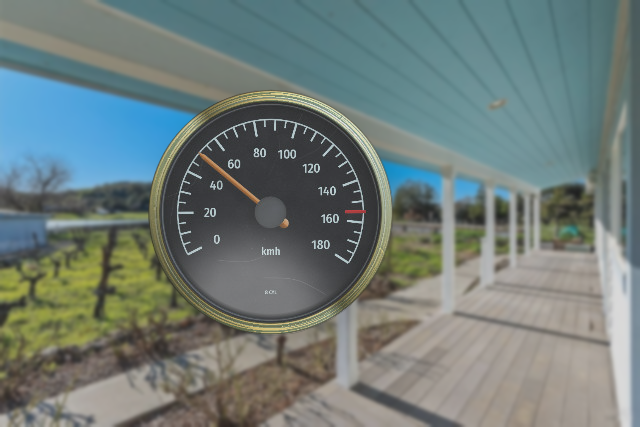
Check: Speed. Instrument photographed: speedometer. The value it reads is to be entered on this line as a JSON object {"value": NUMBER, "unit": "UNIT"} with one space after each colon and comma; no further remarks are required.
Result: {"value": 50, "unit": "km/h"}
